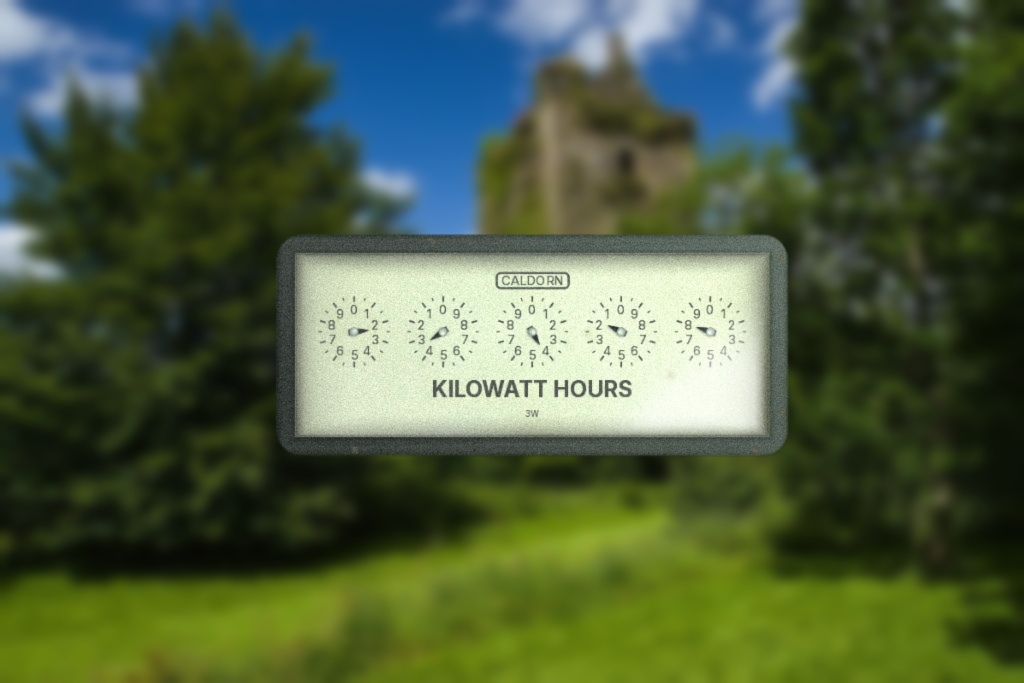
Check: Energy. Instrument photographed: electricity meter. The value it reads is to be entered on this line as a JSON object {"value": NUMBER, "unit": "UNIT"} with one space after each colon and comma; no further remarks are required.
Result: {"value": 23418, "unit": "kWh"}
